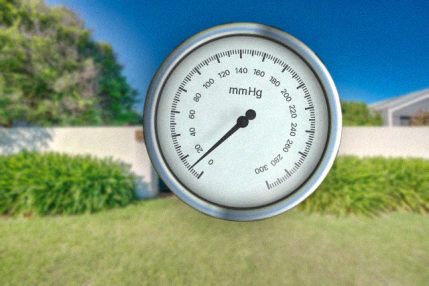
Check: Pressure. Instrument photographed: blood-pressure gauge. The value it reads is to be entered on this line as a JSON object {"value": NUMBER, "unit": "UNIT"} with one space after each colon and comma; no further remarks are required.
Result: {"value": 10, "unit": "mmHg"}
